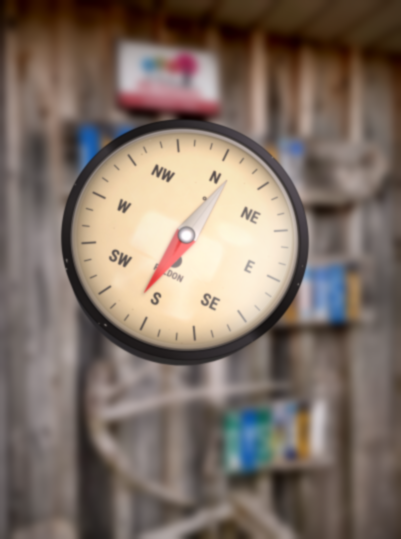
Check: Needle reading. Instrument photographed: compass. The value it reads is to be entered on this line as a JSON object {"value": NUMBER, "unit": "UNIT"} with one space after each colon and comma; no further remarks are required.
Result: {"value": 190, "unit": "°"}
